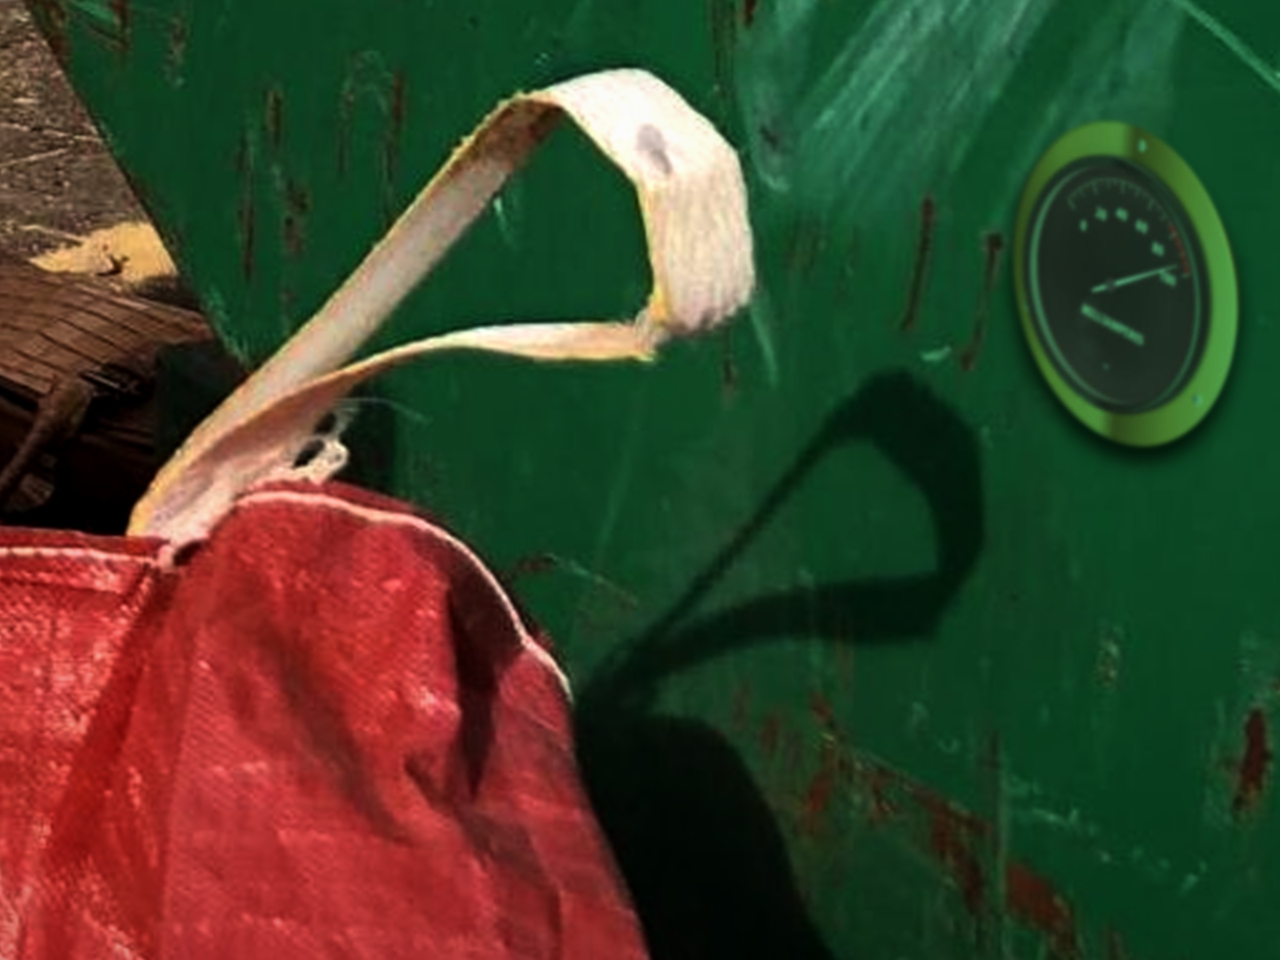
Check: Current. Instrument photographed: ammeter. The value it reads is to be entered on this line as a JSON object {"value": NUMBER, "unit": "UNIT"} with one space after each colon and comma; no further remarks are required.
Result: {"value": 95, "unit": "mA"}
